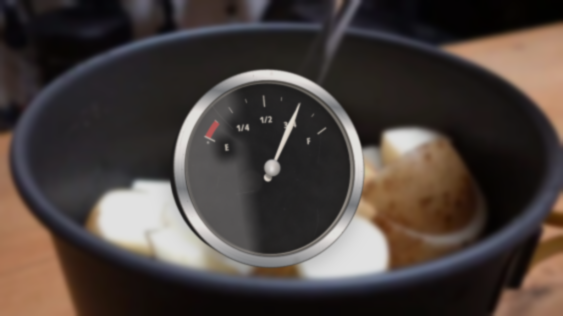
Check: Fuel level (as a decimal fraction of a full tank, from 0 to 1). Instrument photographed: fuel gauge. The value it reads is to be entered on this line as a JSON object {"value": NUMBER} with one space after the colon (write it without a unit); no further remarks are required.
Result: {"value": 0.75}
